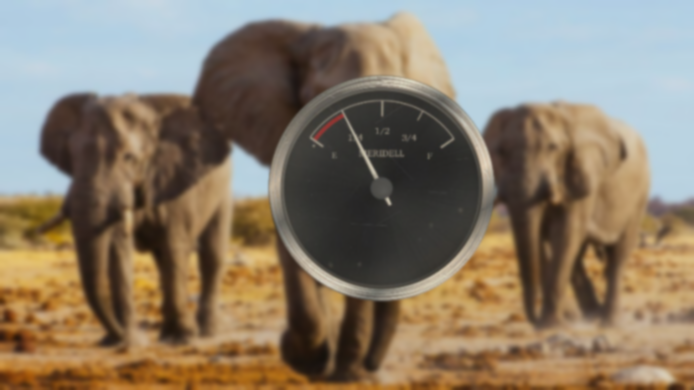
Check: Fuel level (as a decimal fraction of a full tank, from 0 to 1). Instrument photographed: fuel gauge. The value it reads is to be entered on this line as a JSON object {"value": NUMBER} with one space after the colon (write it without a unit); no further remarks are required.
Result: {"value": 0.25}
